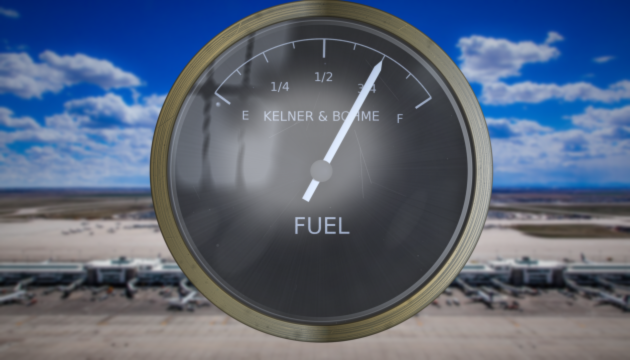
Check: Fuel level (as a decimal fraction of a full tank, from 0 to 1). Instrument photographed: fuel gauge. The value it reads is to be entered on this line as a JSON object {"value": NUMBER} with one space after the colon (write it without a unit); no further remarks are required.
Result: {"value": 0.75}
